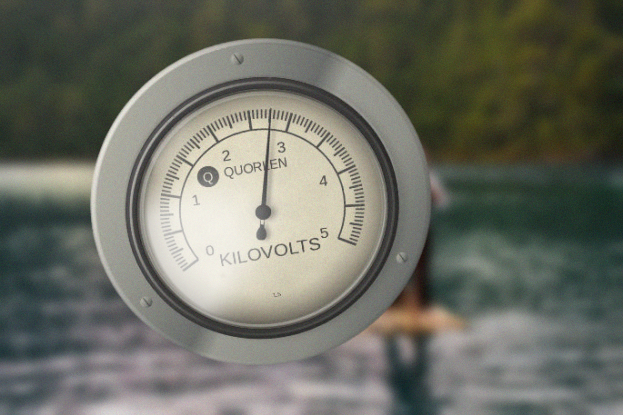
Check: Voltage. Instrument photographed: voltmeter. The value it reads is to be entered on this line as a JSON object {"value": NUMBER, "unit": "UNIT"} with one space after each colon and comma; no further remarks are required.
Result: {"value": 2.75, "unit": "kV"}
